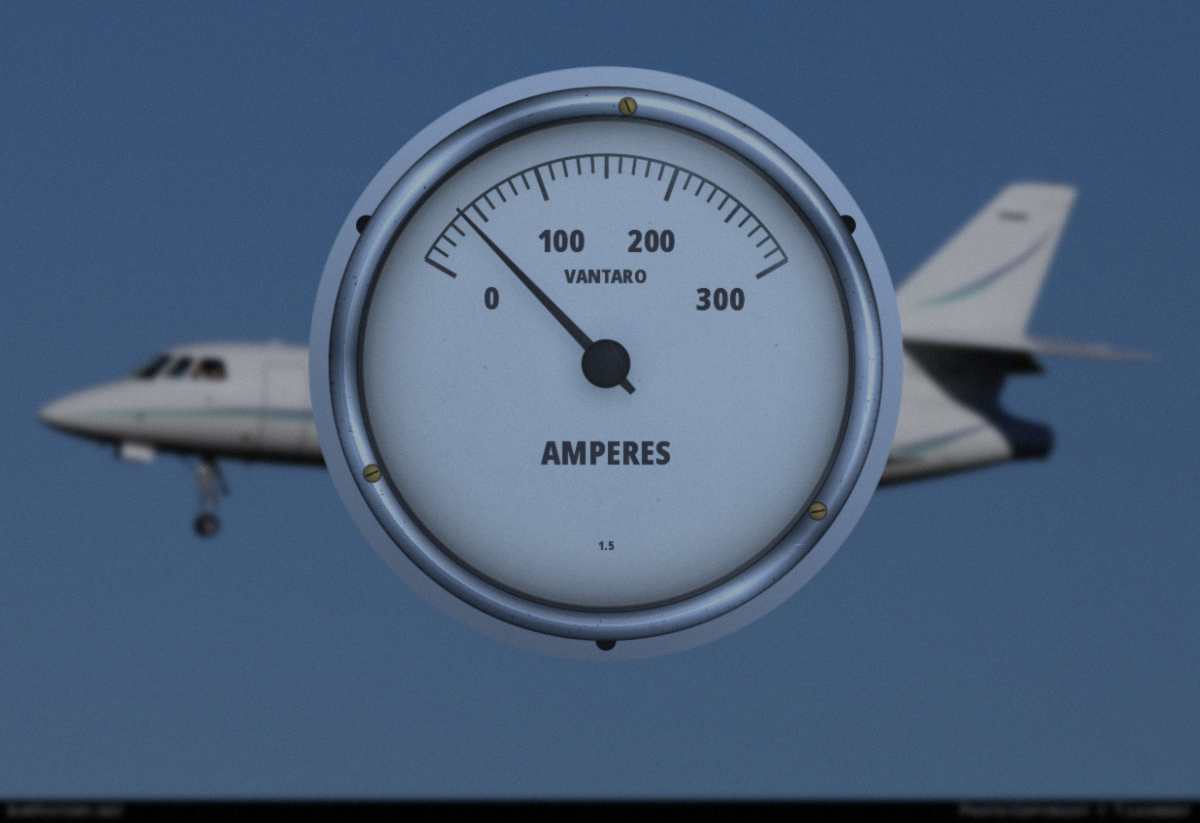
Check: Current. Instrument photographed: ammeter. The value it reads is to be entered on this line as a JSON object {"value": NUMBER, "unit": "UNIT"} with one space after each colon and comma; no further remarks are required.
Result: {"value": 40, "unit": "A"}
